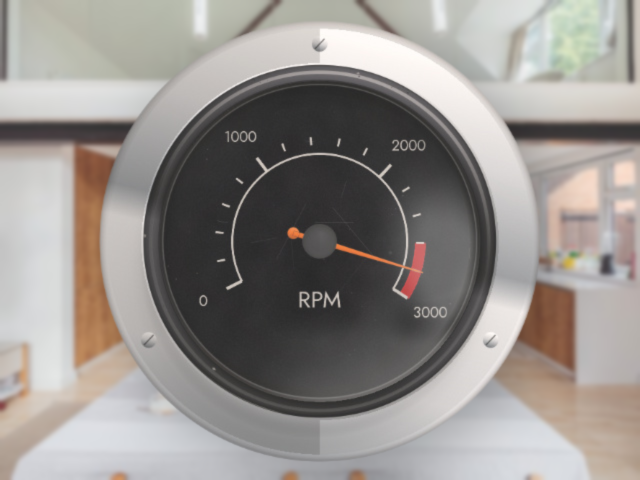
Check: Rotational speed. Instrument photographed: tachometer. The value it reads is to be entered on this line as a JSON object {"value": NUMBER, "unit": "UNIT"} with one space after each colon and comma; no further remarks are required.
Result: {"value": 2800, "unit": "rpm"}
